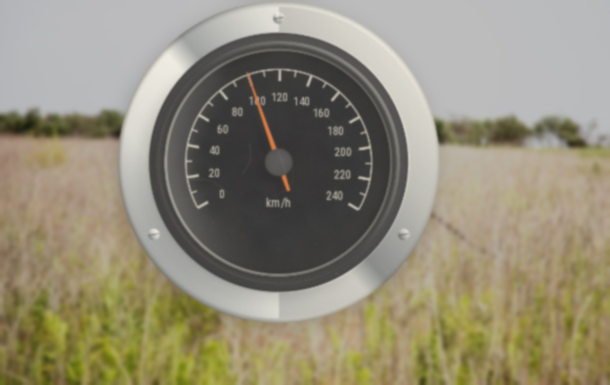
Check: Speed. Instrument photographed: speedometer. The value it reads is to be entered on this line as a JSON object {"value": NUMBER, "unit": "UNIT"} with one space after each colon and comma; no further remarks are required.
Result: {"value": 100, "unit": "km/h"}
